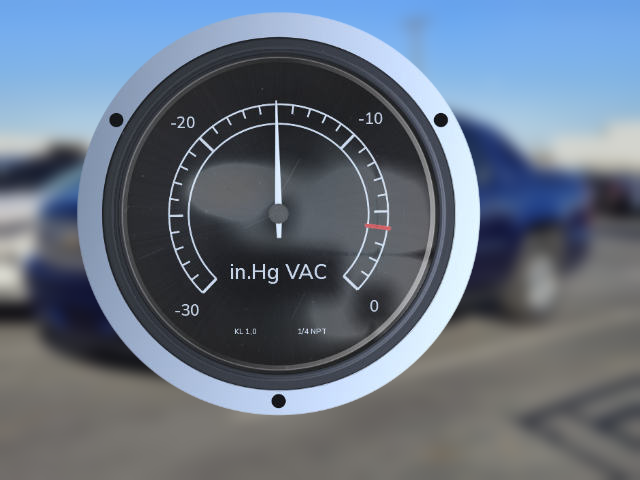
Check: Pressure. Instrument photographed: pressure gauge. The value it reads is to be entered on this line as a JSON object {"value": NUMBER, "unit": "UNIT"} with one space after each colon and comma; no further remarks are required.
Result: {"value": -15, "unit": "inHg"}
